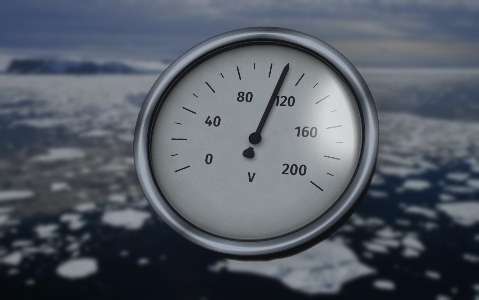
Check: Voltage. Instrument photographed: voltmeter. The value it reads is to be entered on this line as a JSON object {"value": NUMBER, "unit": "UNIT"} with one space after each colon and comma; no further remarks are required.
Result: {"value": 110, "unit": "V"}
